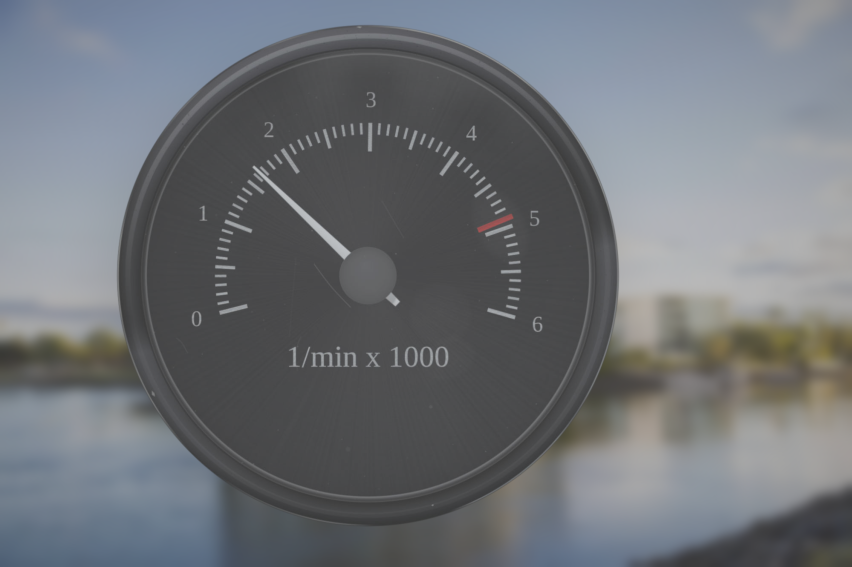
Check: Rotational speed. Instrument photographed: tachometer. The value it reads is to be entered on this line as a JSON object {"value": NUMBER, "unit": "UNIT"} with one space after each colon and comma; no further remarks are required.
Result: {"value": 1650, "unit": "rpm"}
